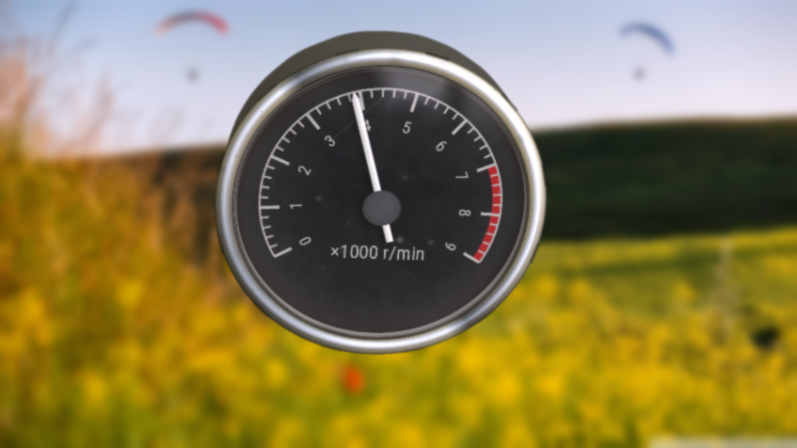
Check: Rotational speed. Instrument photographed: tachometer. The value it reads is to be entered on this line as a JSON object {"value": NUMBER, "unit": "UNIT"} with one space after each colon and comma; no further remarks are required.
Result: {"value": 3900, "unit": "rpm"}
